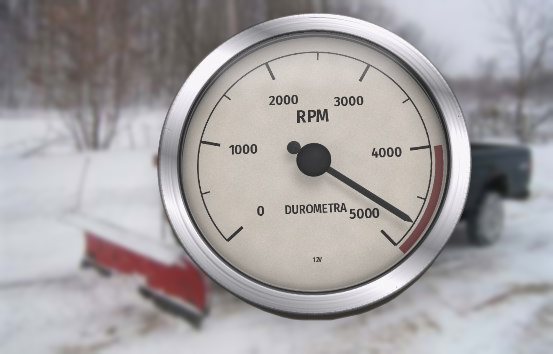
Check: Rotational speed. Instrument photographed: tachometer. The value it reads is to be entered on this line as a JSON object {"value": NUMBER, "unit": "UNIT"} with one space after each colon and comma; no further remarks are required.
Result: {"value": 4750, "unit": "rpm"}
